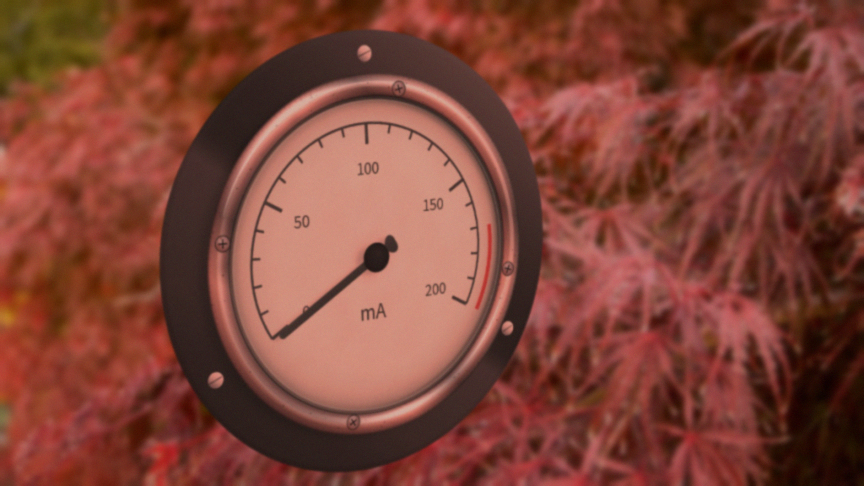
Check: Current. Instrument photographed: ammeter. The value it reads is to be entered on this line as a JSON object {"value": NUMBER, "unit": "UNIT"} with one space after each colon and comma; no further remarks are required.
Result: {"value": 0, "unit": "mA"}
